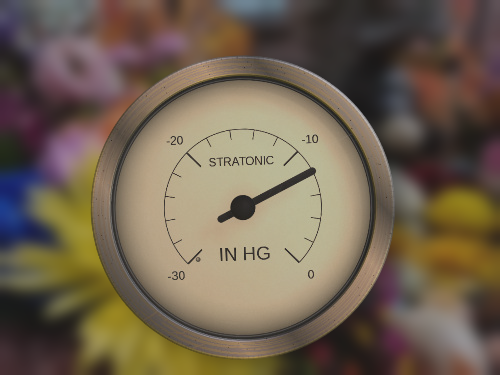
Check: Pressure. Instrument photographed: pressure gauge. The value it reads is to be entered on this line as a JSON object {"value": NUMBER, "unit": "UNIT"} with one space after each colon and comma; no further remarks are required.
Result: {"value": -8, "unit": "inHg"}
